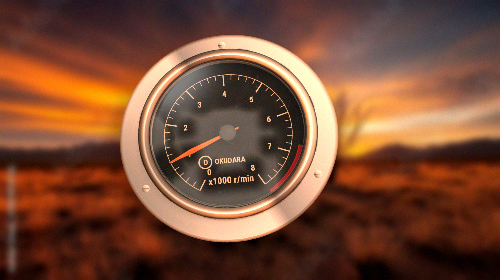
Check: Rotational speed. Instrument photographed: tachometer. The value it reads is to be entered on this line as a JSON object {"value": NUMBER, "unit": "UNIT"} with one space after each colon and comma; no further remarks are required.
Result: {"value": 1000, "unit": "rpm"}
